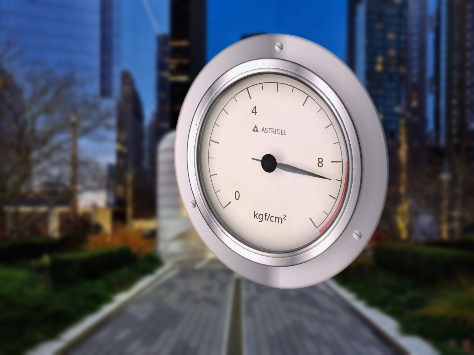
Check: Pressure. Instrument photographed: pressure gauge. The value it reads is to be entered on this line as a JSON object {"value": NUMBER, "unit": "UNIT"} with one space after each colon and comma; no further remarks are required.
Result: {"value": 8.5, "unit": "kg/cm²"}
